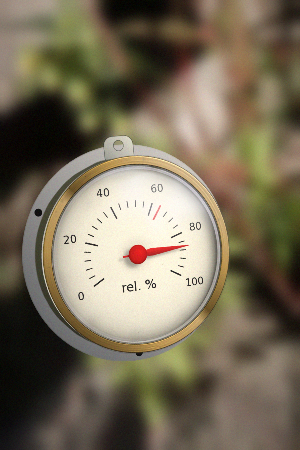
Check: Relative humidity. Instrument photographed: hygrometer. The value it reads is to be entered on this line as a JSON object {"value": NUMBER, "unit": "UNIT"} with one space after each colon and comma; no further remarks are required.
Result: {"value": 86, "unit": "%"}
